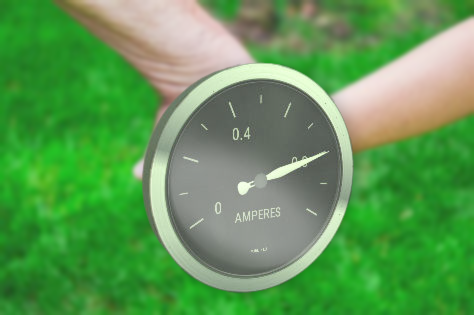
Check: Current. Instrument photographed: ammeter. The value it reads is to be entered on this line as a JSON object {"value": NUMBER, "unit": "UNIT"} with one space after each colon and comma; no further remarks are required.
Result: {"value": 0.8, "unit": "A"}
